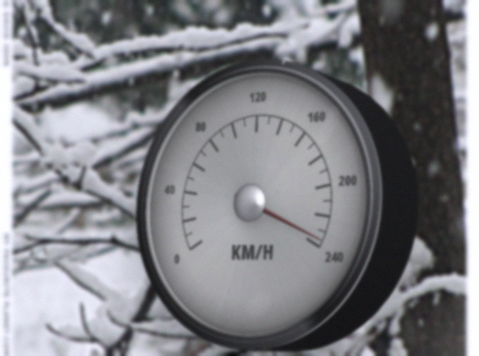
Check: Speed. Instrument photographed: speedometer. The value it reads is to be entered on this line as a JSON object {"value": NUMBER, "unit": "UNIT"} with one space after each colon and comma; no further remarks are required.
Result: {"value": 235, "unit": "km/h"}
